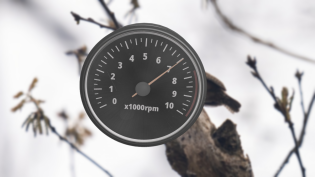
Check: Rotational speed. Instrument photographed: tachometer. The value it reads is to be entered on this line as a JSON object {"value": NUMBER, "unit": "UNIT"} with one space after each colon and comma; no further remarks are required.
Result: {"value": 7000, "unit": "rpm"}
